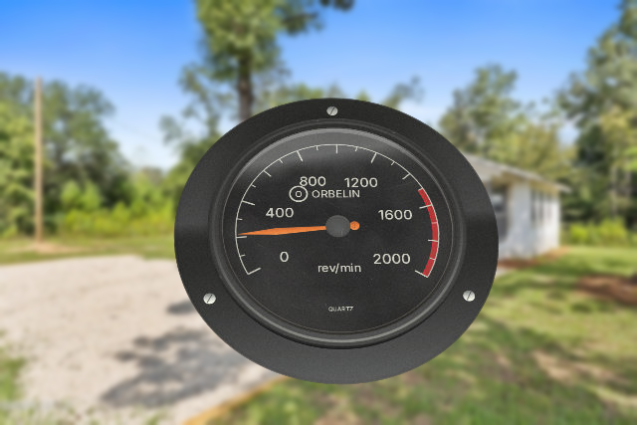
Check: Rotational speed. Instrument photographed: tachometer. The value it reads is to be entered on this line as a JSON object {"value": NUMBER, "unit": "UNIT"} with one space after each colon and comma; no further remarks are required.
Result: {"value": 200, "unit": "rpm"}
